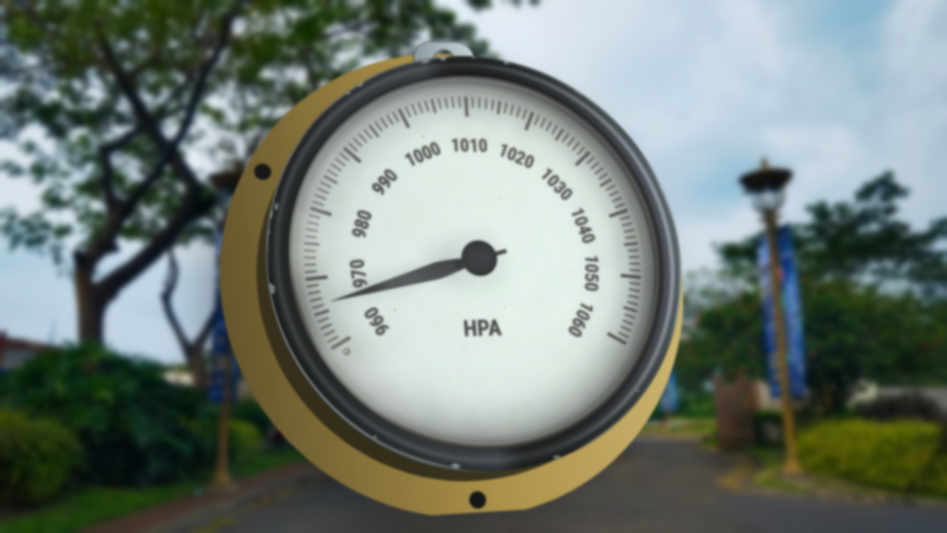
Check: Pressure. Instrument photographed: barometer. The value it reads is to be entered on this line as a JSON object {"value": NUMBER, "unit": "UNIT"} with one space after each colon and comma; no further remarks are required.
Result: {"value": 966, "unit": "hPa"}
